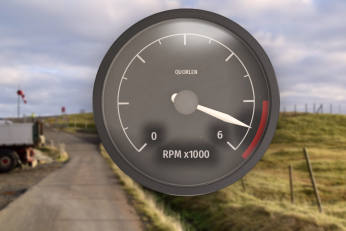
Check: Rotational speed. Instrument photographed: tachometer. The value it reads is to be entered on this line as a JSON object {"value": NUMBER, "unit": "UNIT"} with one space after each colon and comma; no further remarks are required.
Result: {"value": 5500, "unit": "rpm"}
